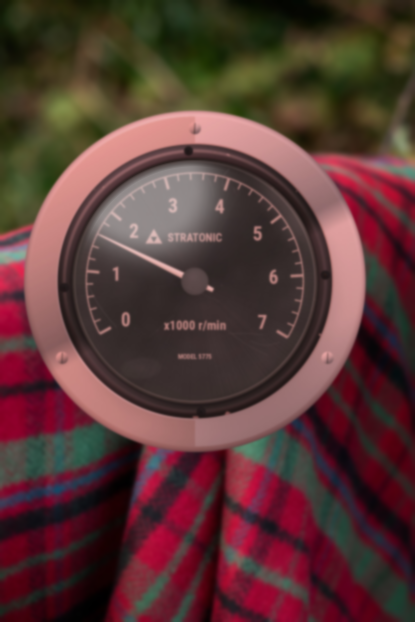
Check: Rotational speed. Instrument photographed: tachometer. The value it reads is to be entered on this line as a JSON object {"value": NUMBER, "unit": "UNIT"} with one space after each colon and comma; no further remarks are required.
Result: {"value": 1600, "unit": "rpm"}
